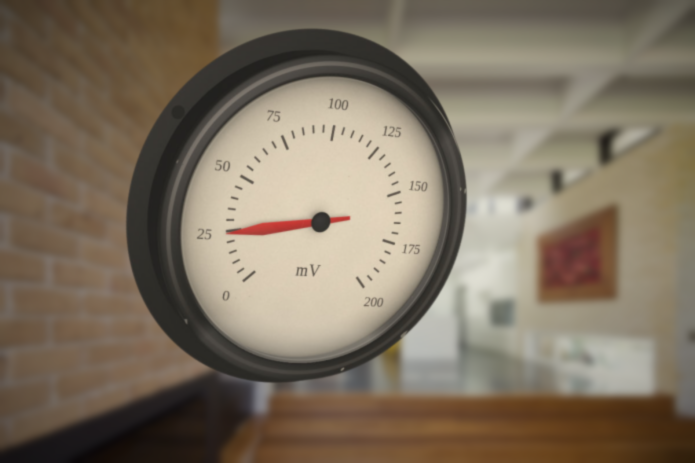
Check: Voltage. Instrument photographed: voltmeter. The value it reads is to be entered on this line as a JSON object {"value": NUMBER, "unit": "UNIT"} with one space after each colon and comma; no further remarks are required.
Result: {"value": 25, "unit": "mV"}
